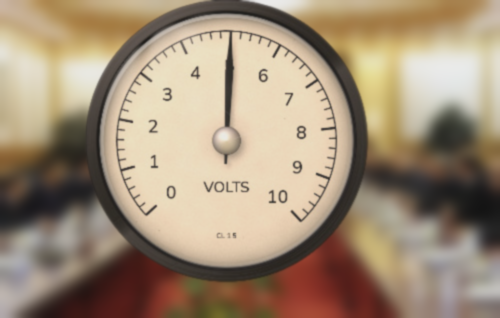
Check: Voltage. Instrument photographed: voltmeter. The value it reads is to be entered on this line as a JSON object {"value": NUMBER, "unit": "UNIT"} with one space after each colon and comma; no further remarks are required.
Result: {"value": 5, "unit": "V"}
